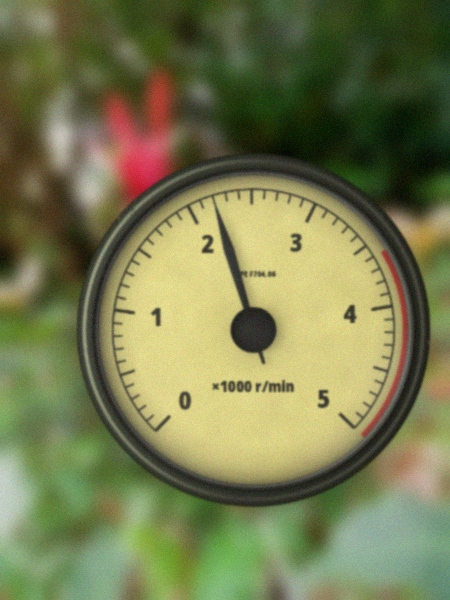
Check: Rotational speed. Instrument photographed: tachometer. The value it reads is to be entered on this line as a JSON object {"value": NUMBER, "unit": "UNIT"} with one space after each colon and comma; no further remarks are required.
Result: {"value": 2200, "unit": "rpm"}
